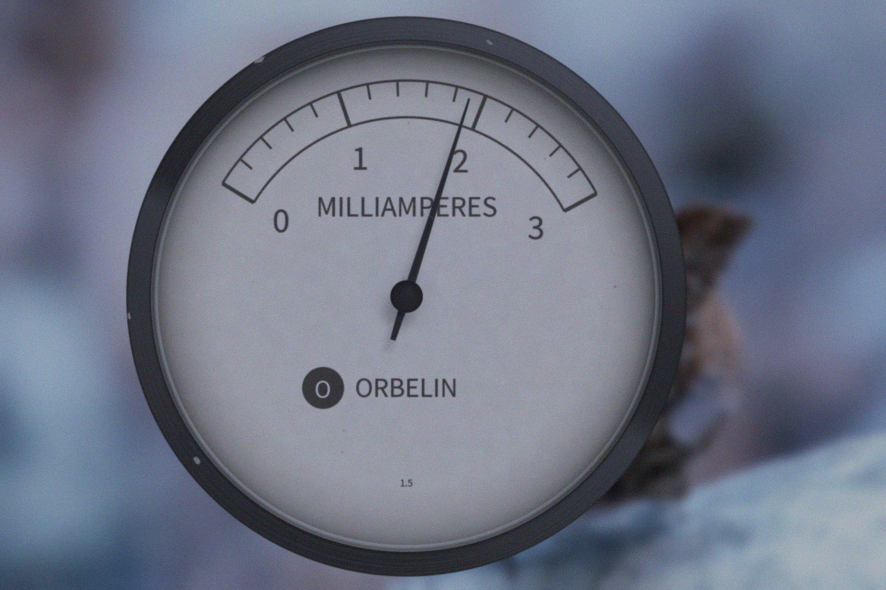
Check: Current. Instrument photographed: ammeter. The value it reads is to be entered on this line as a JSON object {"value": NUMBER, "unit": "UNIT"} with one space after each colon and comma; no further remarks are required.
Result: {"value": 1.9, "unit": "mA"}
